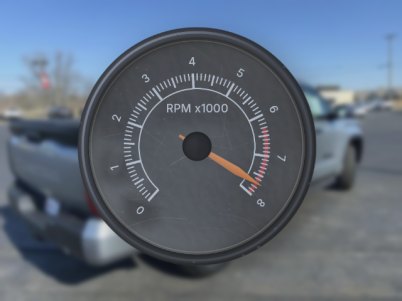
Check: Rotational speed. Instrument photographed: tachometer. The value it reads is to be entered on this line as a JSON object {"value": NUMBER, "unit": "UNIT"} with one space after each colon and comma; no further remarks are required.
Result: {"value": 7700, "unit": "rpm"}
